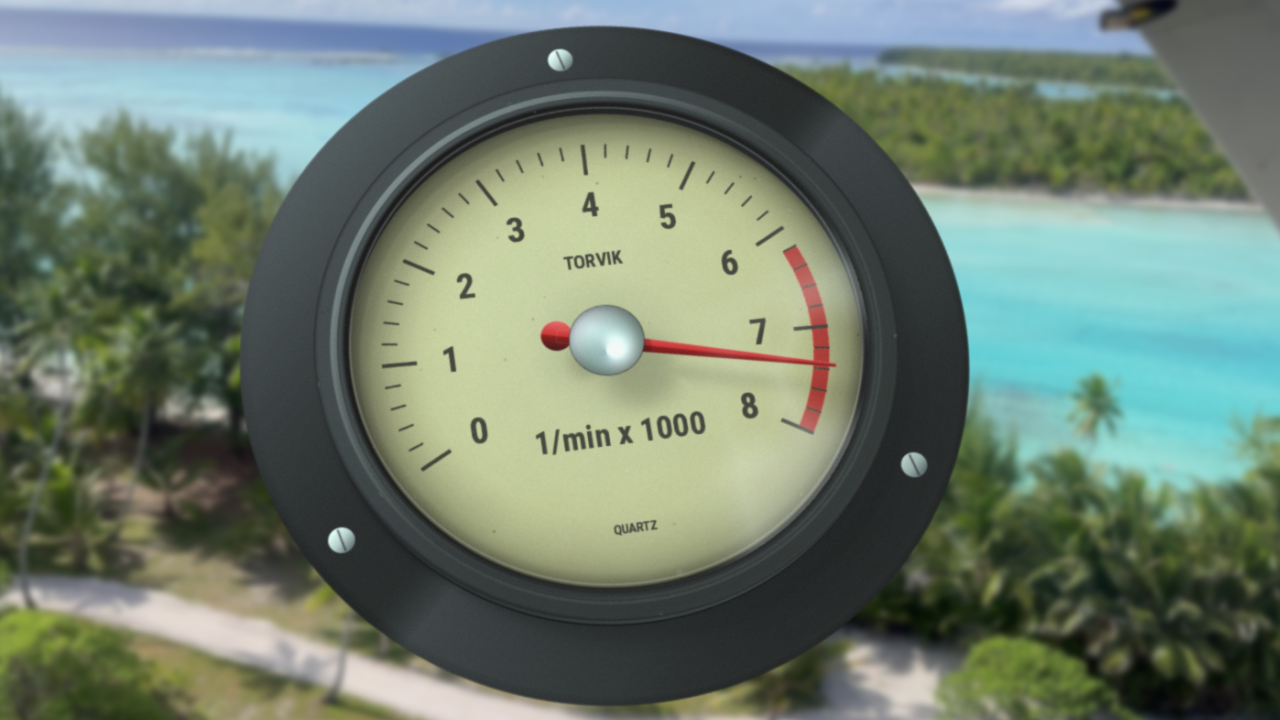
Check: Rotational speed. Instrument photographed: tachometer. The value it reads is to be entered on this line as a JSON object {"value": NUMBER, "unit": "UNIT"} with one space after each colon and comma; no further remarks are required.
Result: {"value": 7400, "unit": "rpm"}
